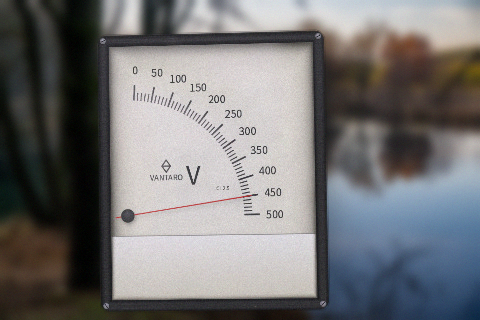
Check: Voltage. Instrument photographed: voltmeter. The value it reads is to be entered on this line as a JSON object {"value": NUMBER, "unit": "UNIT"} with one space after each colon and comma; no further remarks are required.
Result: {"value": 450, "unit": "V"}
